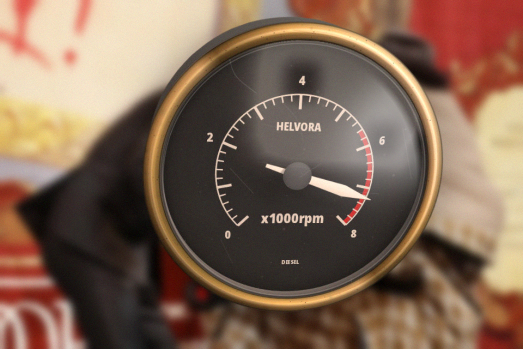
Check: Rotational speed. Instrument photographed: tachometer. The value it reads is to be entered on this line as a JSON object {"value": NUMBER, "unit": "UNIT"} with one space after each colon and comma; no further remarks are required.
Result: {"value": 7200, "unit": "rpm"}
